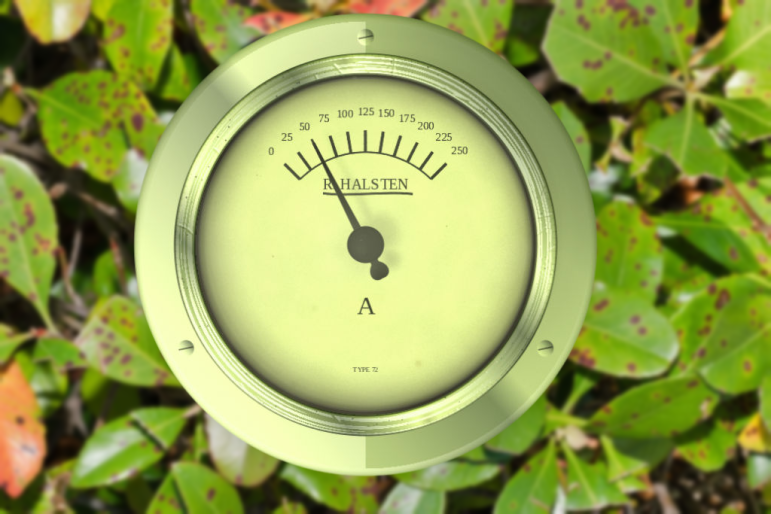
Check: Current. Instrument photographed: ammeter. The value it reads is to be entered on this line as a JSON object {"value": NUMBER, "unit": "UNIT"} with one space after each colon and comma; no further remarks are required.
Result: {"value": 50, "unit": "A"}
